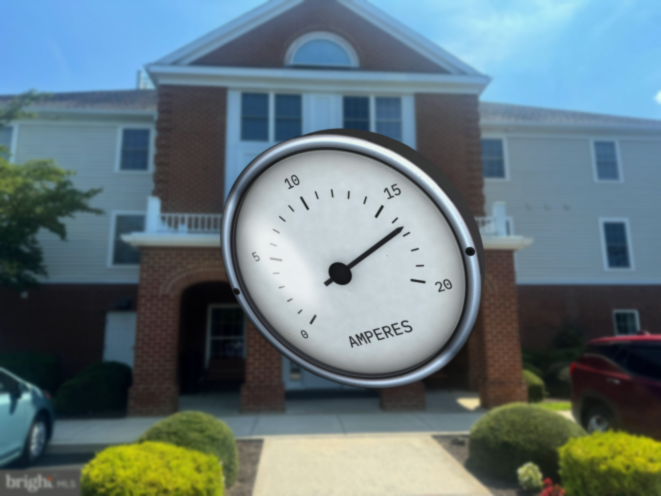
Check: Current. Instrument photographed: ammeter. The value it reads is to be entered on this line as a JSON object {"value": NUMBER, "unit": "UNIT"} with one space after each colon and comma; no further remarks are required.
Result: {"value": 16.5, "unit": "A"}
